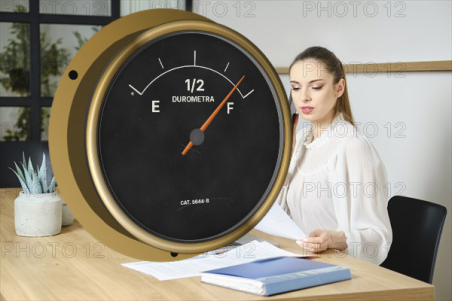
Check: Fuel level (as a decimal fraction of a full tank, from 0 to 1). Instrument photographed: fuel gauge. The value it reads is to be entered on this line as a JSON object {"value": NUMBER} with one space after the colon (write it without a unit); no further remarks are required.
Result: {"value": 0.875}
